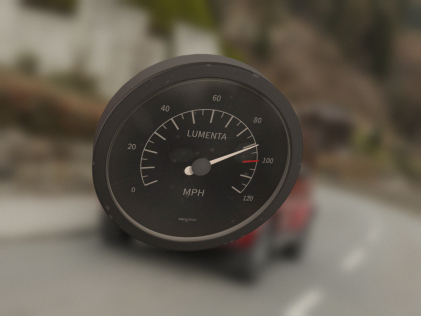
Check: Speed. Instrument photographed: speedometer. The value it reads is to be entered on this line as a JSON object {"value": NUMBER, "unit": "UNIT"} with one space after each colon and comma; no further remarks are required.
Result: {"value": 90, "unit": "mph"}
